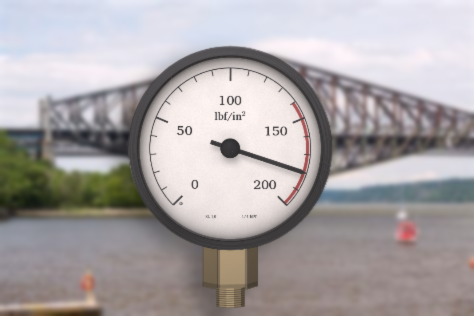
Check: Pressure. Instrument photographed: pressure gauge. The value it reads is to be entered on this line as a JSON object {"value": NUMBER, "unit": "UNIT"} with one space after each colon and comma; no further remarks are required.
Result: {"value": 180, "unit": "psi"}
